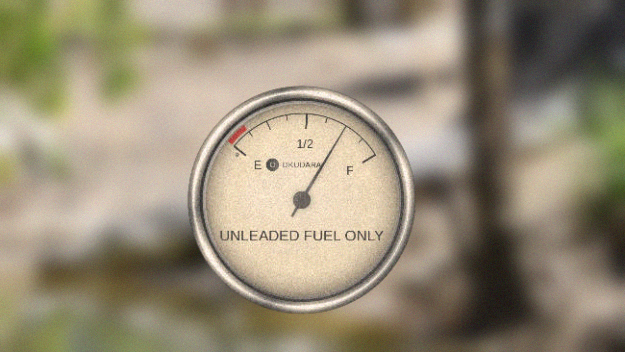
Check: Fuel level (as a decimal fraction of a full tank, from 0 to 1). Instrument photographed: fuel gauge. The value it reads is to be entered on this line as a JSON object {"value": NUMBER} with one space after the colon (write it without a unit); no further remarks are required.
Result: {"value": 0.75}
